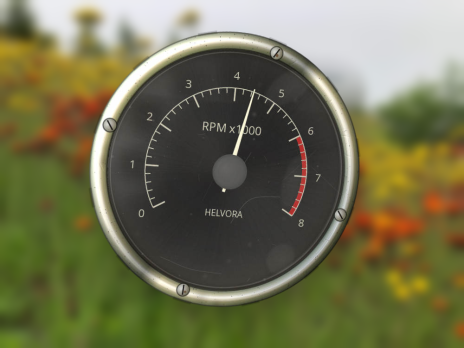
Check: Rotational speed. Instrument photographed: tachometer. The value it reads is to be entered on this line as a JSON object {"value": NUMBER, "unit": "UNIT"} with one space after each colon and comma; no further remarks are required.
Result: {"value": 4400, "unit": "rpm"}
